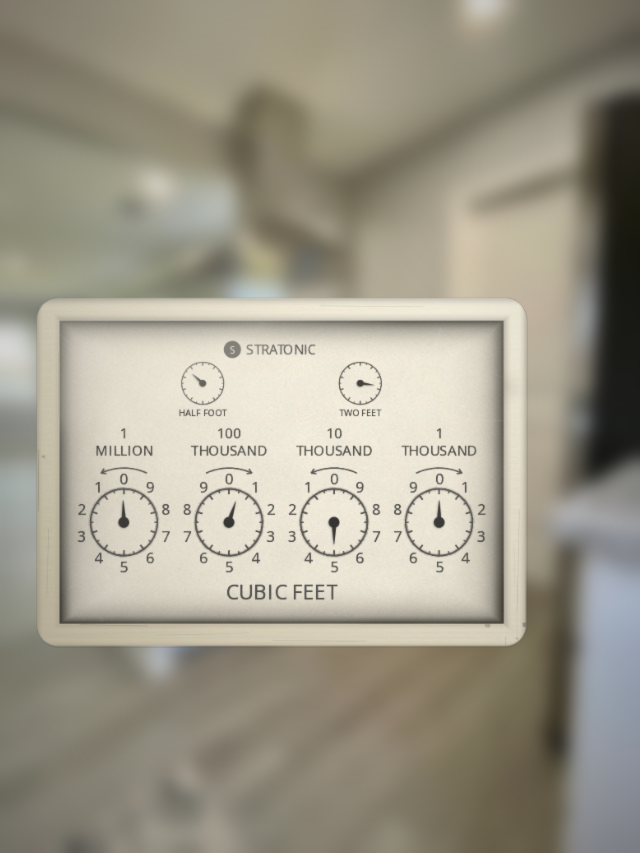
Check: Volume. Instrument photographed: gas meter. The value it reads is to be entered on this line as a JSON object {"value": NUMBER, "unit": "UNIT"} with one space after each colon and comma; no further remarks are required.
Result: {"value": 5000, "unit": "ft³"}
